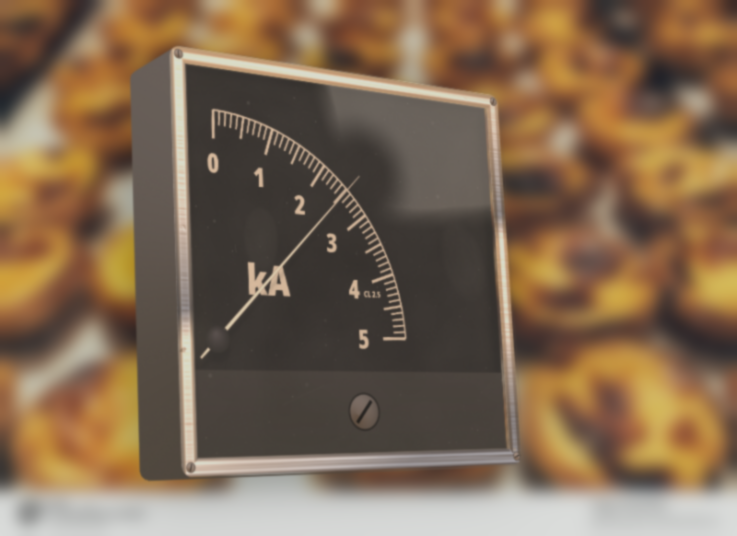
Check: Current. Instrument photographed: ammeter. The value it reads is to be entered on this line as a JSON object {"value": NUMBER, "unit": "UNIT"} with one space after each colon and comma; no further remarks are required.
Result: {"value": 2.5, "unit": "kA"}
